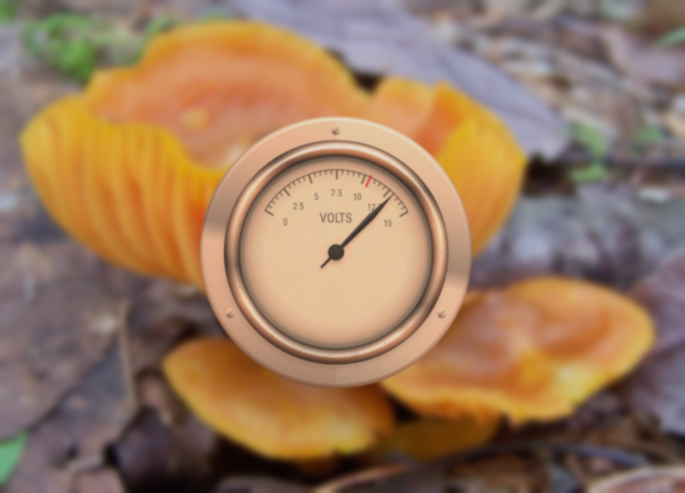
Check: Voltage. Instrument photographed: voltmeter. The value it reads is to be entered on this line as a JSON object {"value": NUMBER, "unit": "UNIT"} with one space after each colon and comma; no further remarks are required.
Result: {"value": 13, "unit": "V"}
